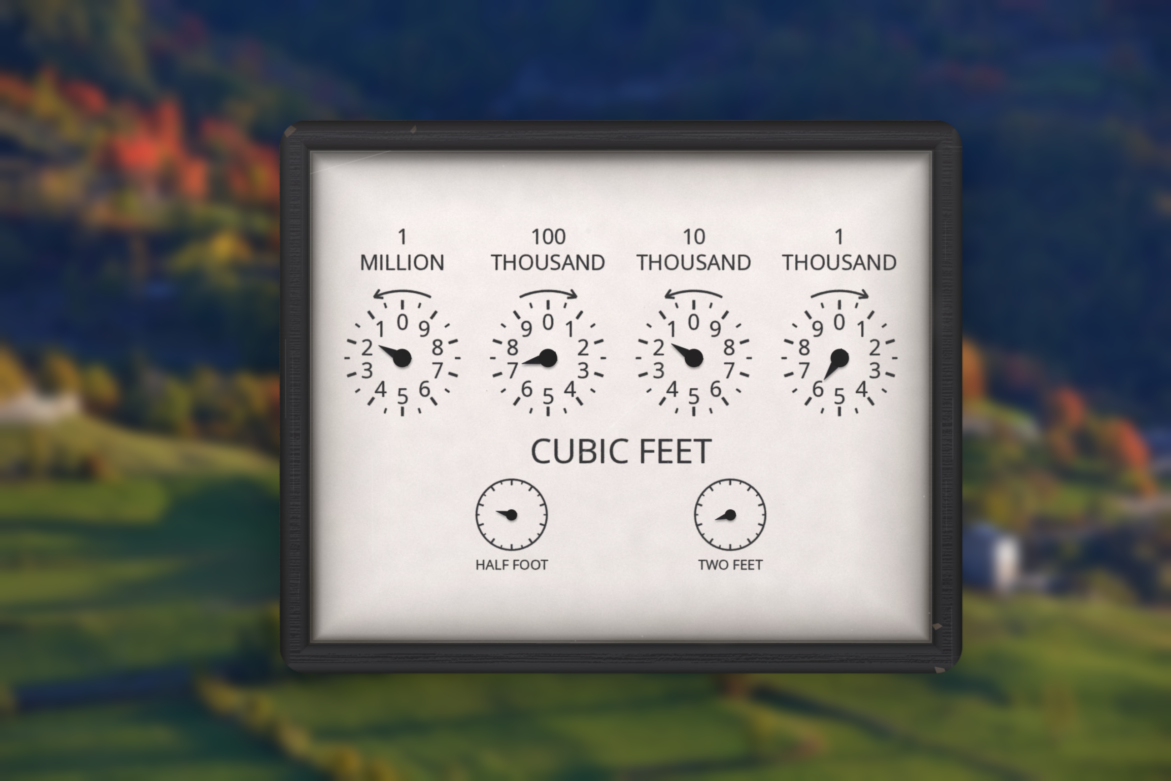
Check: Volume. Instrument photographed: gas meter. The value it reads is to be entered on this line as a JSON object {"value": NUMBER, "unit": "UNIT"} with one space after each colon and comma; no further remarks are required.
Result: {"value": 171600, "unit": "ft³"}
